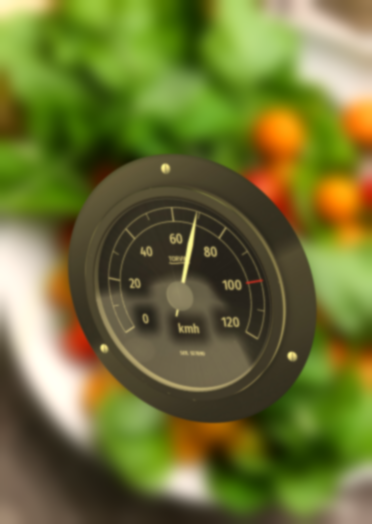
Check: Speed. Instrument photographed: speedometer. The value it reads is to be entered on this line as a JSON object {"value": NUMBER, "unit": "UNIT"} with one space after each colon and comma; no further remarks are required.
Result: {"value": 70, "unit": "km/h"}
